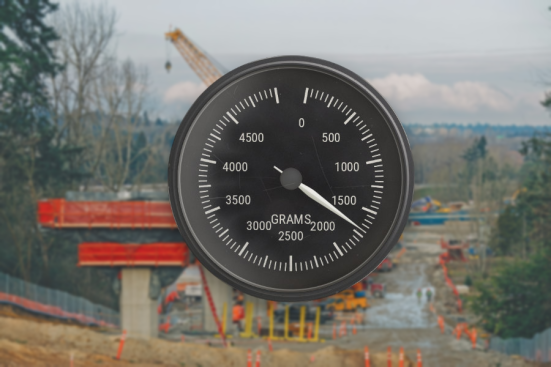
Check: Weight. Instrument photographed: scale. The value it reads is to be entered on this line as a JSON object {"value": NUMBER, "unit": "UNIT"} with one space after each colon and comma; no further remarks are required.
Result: {"value": 1700, "unit": "g"}
